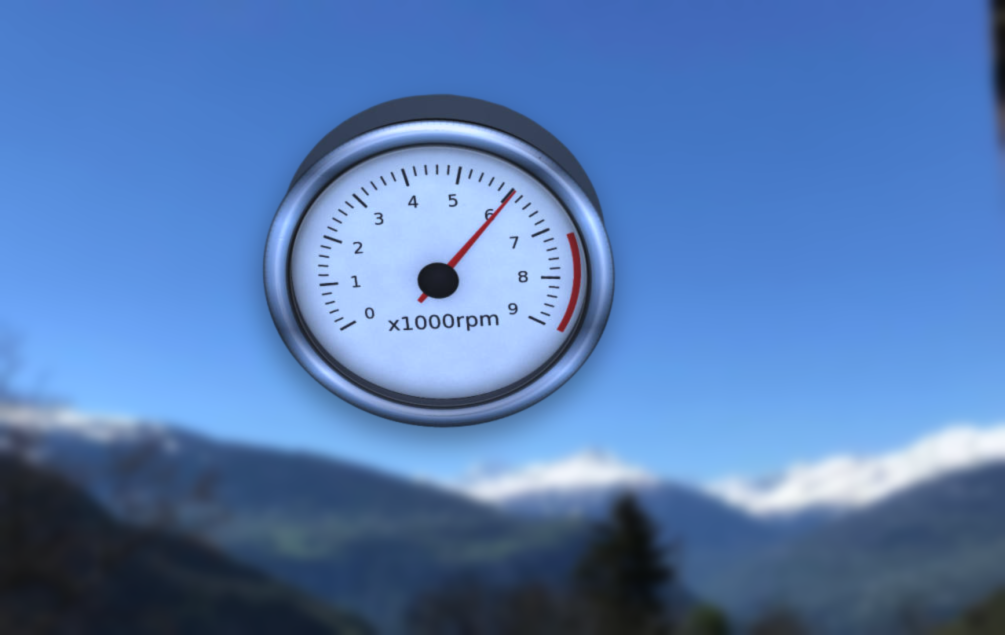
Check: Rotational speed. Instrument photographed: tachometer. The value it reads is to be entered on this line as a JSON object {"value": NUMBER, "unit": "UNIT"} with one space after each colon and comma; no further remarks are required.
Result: {"value": 6000, "unit": "rpm"}
